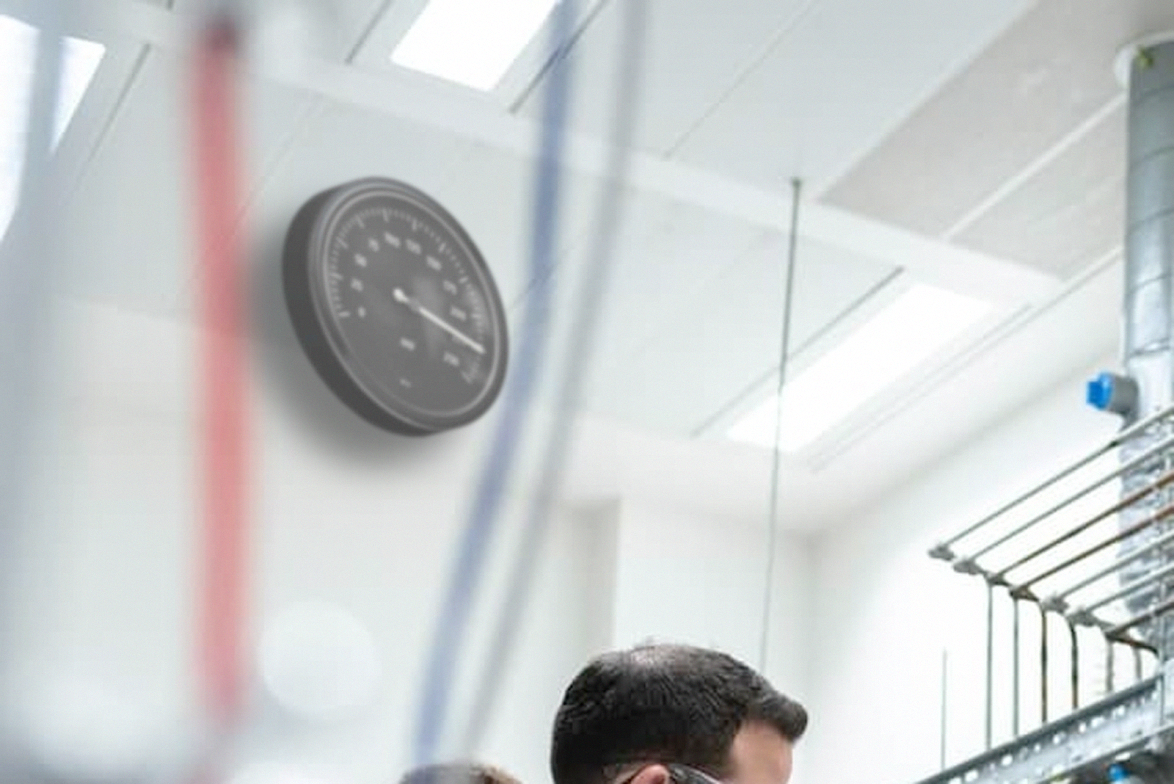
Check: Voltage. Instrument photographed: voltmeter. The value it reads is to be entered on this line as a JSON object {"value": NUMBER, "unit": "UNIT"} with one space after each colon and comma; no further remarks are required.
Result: {"value": 225, "unit": "mV"}
